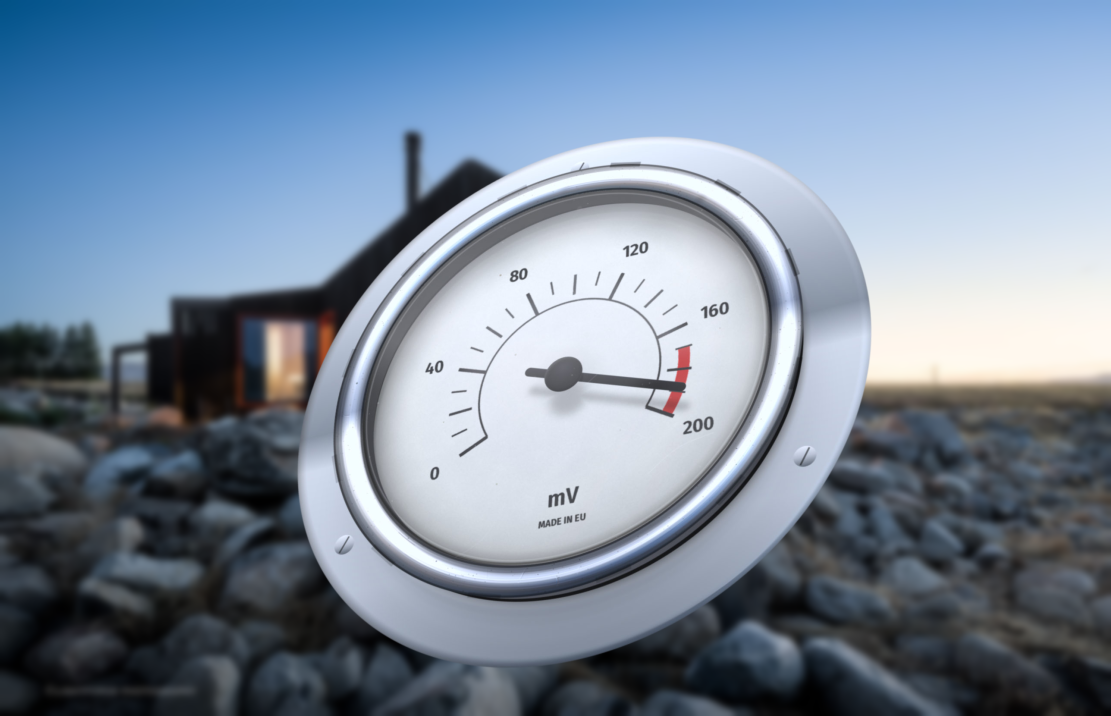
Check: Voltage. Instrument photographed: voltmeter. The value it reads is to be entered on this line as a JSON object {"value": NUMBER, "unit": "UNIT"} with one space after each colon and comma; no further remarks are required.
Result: {"value": 190, "unit": "mV"}
